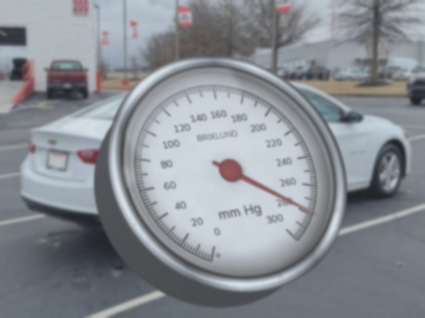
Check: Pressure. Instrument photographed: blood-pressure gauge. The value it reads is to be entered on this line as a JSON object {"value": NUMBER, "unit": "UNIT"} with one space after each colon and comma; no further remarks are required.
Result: {"value": 280, "unit": "mmHg"}
